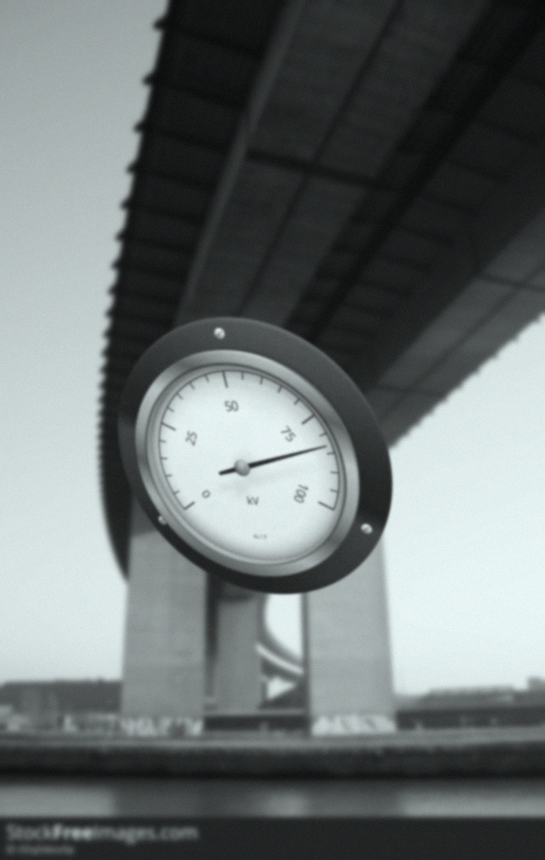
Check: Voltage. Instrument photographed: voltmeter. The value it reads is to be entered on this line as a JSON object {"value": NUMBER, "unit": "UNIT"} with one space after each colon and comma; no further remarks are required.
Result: {"value": 82.5, "unit": "kV"}
